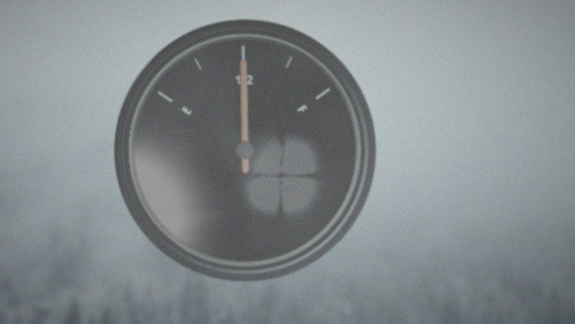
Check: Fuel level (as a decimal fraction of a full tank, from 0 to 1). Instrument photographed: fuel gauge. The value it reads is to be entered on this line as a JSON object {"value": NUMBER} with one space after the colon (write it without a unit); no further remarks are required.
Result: {"value": 0.5}
